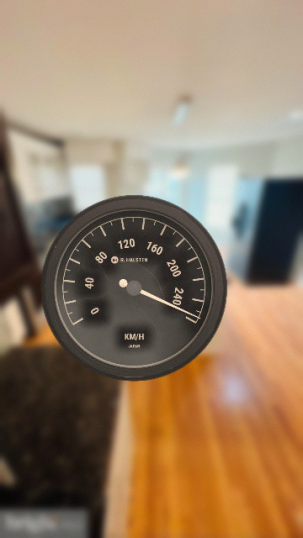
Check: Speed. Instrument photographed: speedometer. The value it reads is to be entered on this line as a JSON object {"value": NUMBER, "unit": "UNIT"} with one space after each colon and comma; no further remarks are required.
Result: {"value": 255, "unit": "km/h"}
